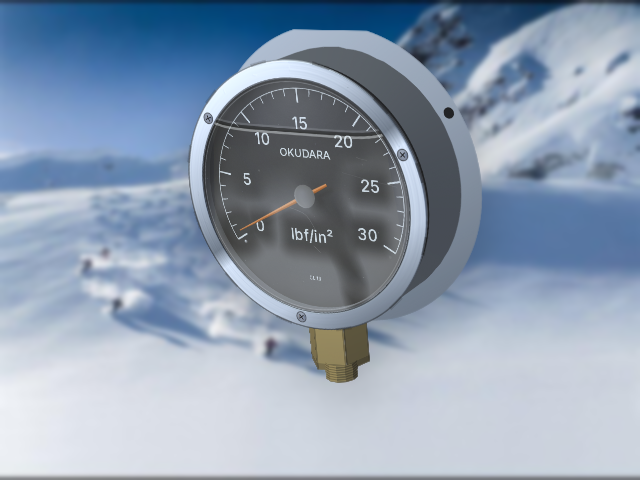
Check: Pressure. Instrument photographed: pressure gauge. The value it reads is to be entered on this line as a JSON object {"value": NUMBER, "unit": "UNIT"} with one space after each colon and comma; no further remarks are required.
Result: {"value": 0.5, "unit": "psi"}
